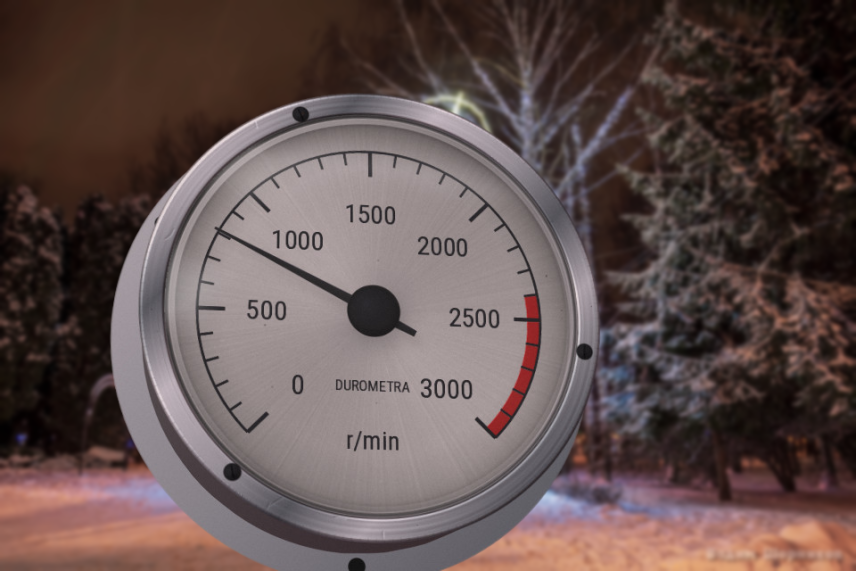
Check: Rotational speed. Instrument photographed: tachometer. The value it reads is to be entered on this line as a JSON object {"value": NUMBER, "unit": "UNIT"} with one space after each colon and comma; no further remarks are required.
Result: {"value": 800, "unit": "rpm"}
